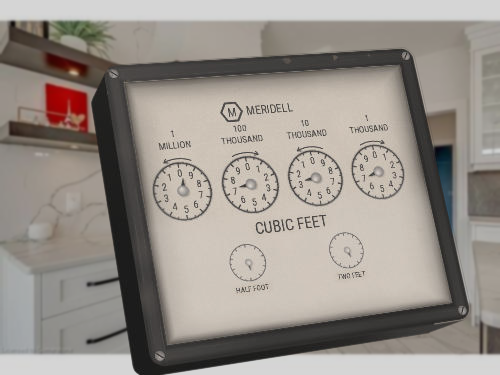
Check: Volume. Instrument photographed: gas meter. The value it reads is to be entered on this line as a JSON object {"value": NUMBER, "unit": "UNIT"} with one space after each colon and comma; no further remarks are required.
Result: {"value": 972700, "unit": "ft³"}
